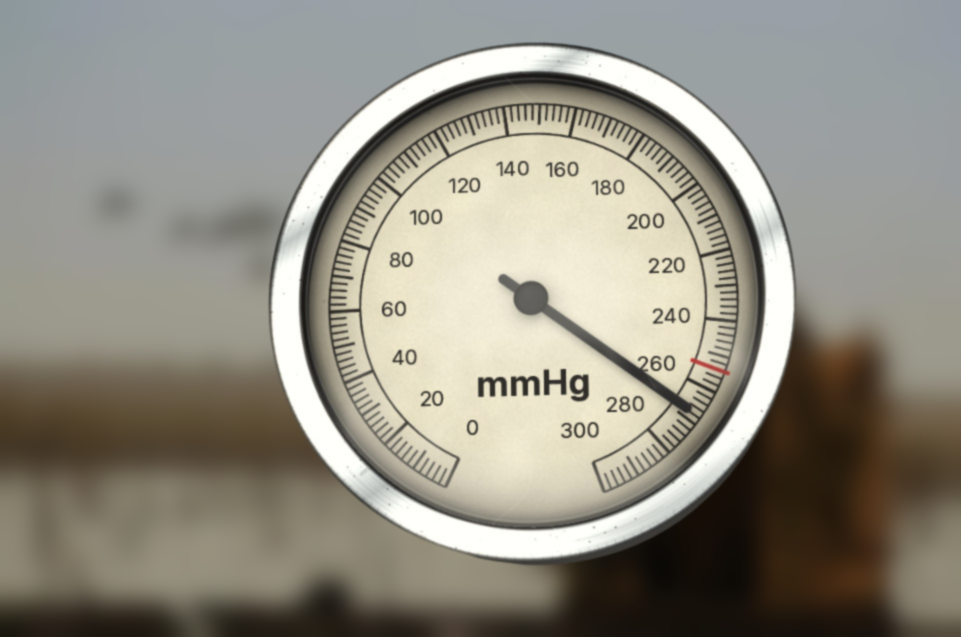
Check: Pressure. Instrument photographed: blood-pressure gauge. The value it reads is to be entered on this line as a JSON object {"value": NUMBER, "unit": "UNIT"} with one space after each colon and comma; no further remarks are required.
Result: {"value": 268, "unit": "mmHg"}
